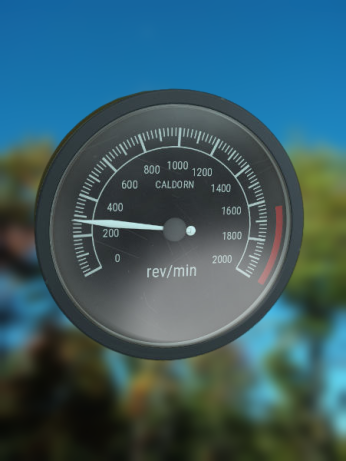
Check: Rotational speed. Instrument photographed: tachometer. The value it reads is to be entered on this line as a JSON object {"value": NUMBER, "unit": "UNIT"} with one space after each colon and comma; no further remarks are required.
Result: {"value": 280, "unit": "rpm"}
